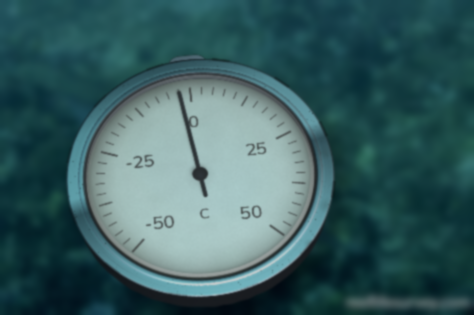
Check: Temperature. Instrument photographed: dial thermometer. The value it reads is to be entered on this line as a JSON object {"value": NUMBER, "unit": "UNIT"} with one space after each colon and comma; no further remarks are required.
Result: {"value": -2.5, "unit": "°C"}
